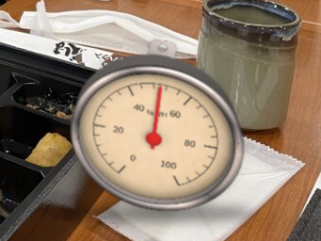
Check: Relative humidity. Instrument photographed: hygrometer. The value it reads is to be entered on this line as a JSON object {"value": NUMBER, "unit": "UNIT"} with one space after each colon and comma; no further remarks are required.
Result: {"value": 50, "unit": "%"}
